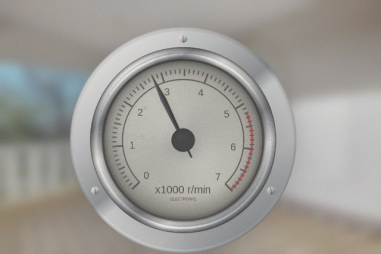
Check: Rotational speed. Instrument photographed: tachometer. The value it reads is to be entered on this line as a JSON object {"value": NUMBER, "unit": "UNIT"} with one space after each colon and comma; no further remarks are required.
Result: {"value": 2800, "unit": "rpm"}
